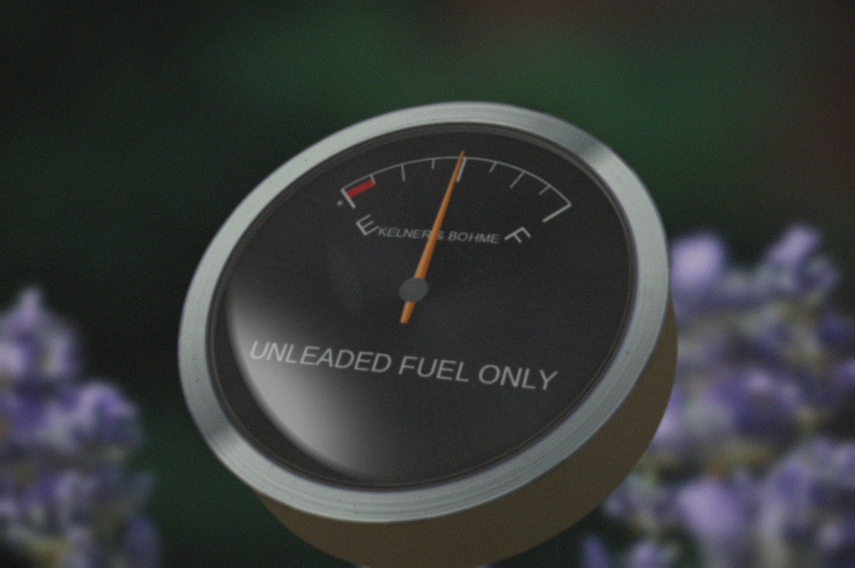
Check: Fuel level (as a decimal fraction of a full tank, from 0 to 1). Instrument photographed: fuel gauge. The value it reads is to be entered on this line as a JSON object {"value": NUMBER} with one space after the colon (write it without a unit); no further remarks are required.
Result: {"value": 0.5}
